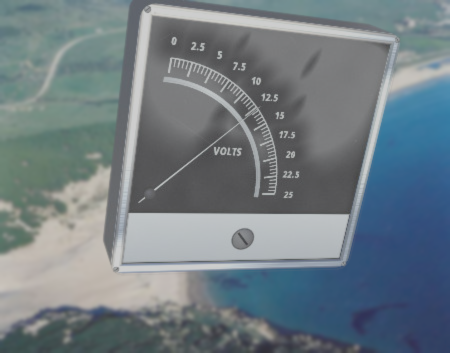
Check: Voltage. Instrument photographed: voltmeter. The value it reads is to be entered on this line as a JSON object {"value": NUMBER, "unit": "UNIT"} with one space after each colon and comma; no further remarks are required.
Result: {"value": 12.5, "unit": "V"}
